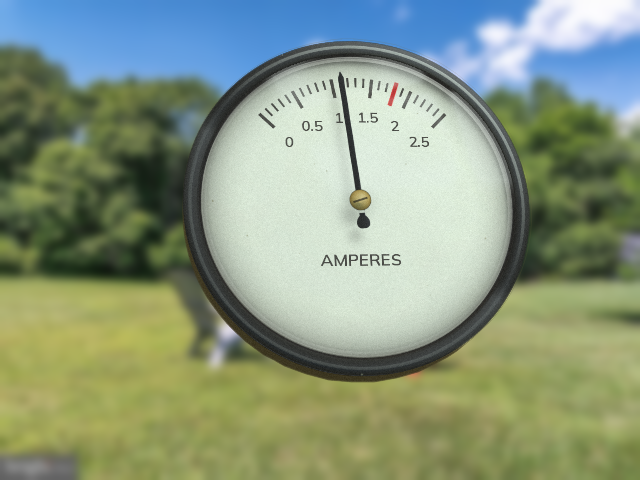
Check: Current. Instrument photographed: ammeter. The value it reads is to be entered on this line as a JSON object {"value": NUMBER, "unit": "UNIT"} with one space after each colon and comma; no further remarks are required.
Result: {"value": 1.1, "unit": "A"}
